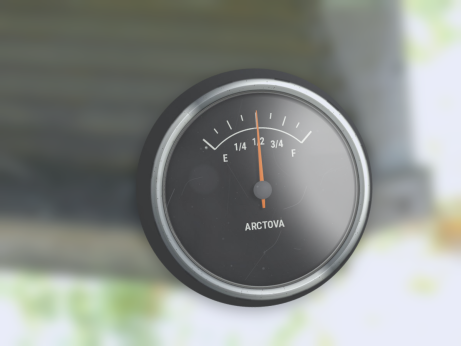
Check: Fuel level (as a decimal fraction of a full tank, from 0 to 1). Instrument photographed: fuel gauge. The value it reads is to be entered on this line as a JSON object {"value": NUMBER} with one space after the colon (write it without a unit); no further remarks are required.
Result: {"value": 0.5}
